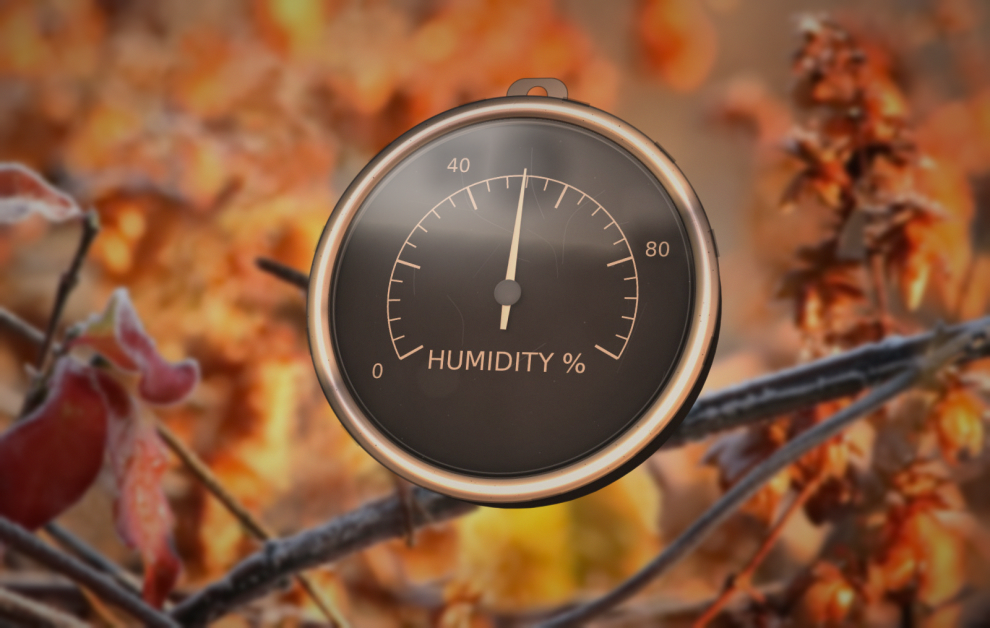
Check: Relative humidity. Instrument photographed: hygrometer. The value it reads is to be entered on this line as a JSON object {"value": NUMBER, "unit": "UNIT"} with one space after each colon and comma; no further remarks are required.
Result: {"value": 52, "unit": "%"}
